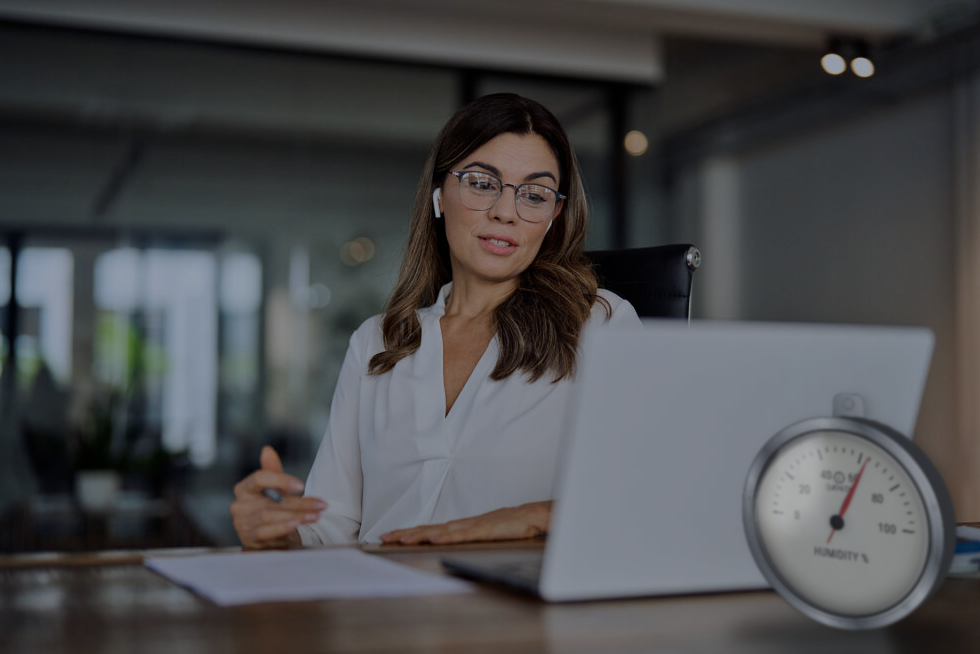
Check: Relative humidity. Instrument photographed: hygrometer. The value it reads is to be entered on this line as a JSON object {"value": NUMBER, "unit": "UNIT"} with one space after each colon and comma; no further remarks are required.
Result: {"value": 64, "unit": "%"}
